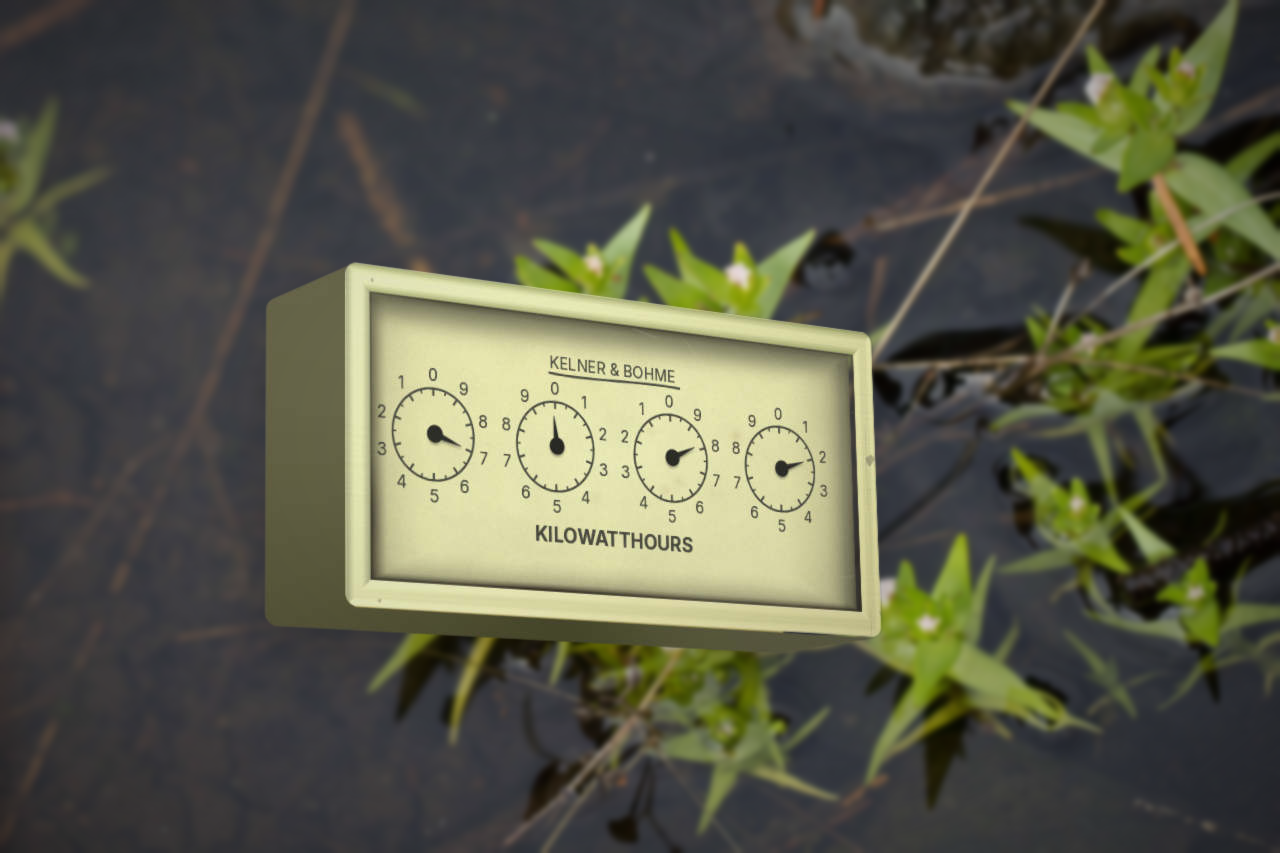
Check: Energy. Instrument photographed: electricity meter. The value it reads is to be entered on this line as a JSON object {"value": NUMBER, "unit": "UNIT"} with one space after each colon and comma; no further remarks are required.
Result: {"value": 6982, "unit": "kWh"}
